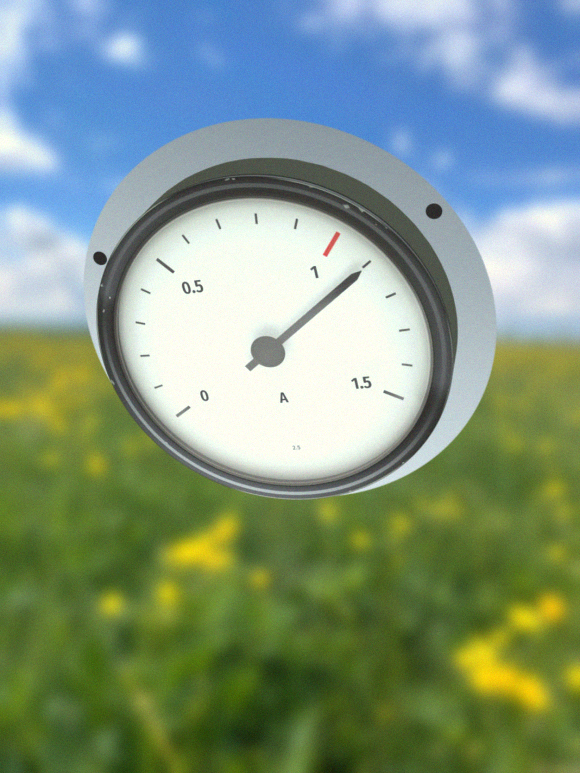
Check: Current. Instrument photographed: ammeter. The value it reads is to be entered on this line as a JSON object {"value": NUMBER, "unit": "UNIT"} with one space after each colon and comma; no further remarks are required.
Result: {"value": 1.1, "unit": "A"}
